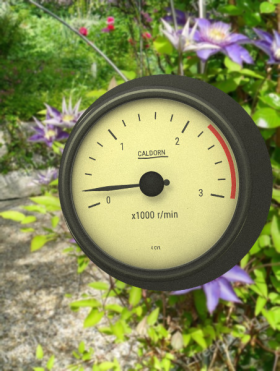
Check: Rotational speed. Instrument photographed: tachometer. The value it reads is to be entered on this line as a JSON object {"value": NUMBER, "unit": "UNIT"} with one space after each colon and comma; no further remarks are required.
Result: {"value": 200, "unit": "rpm"}
